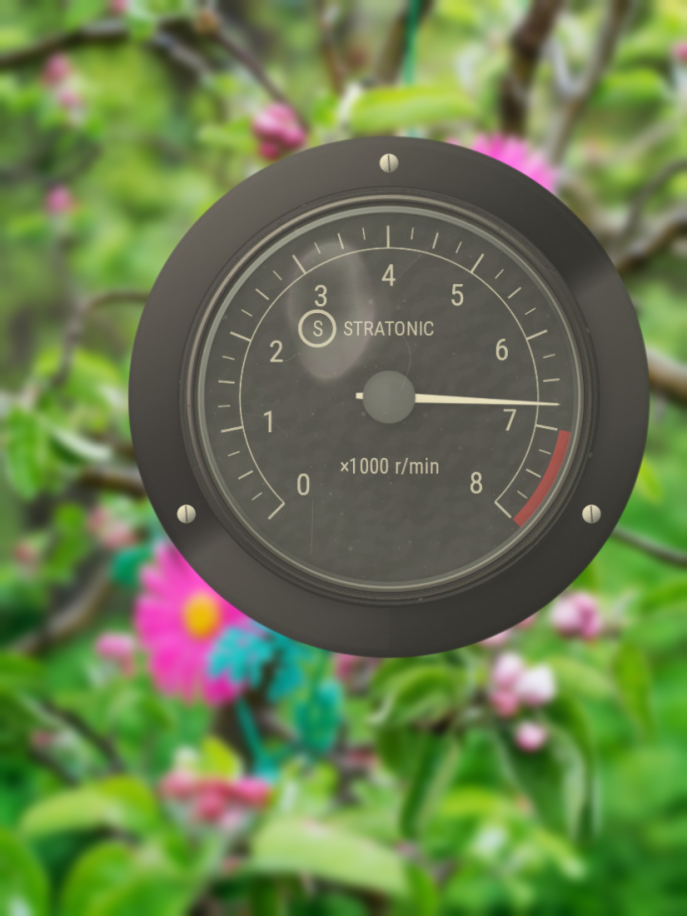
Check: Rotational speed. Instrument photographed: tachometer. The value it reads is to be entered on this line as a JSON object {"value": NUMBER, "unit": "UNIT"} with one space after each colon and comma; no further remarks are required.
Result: {"value": 6750, "unit": "rpm"}
